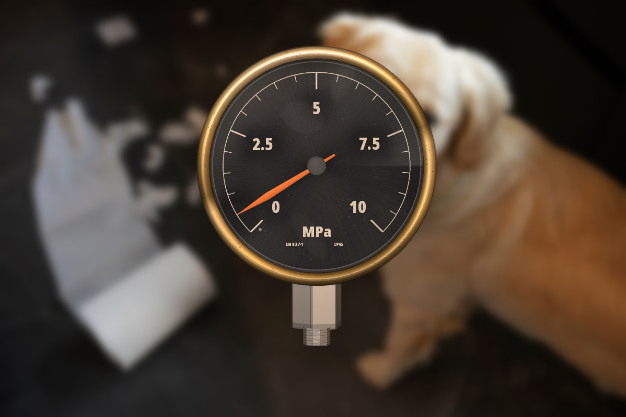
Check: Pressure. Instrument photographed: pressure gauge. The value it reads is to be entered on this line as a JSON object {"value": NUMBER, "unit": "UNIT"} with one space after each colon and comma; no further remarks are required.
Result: {"value": 0.5, "unit": "MPa"}
